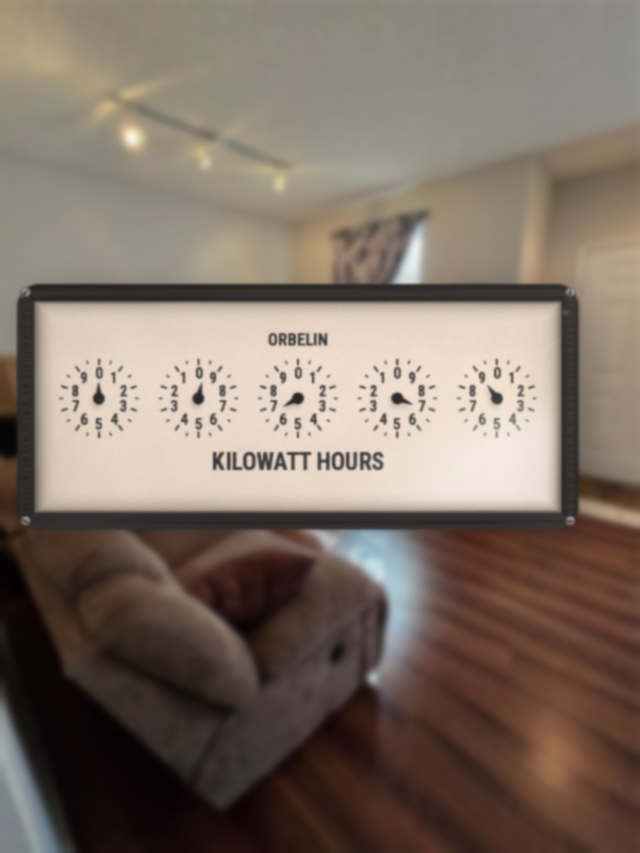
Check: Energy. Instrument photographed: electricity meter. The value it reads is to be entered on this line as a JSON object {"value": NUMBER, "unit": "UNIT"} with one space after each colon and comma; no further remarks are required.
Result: {"value": 99669, "unit": "kWh"}
